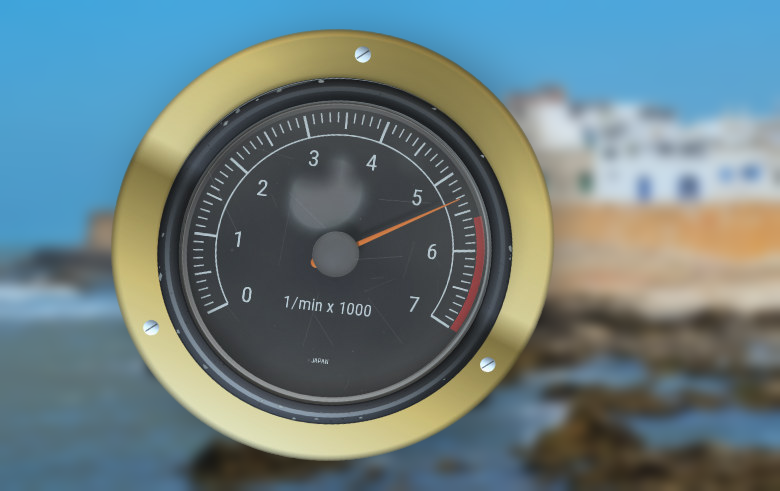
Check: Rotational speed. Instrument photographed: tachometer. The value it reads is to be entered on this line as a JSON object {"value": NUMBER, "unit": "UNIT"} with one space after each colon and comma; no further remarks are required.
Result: {"value": 5300, "unit": "rpm"}
